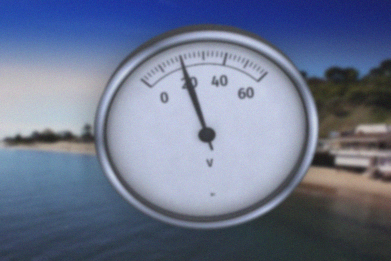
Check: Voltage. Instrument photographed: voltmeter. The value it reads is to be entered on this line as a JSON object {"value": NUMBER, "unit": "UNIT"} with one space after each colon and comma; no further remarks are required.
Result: {"value": 20, "unit": "V"}
